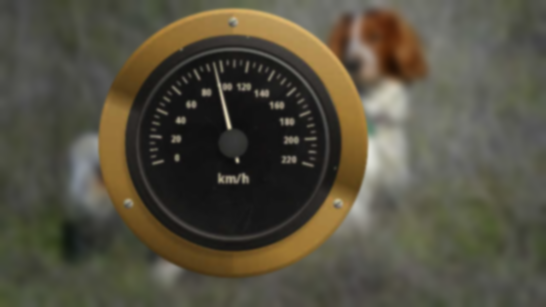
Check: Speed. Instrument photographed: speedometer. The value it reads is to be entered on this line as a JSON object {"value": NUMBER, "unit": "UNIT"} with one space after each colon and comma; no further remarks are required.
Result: {"value": 95, "unit": "km/h"}
